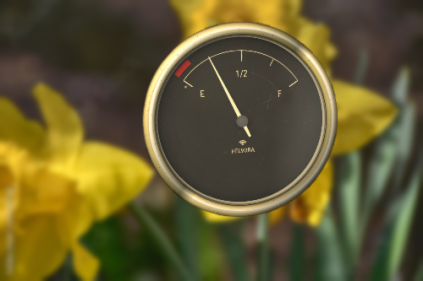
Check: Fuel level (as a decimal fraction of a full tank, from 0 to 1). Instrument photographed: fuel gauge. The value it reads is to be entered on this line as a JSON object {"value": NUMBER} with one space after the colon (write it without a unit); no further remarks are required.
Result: {"value": 0.25}
